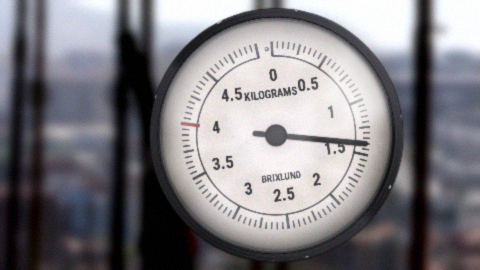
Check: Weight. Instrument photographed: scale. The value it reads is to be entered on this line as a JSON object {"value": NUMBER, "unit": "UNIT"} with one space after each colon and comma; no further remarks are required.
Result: {"value": 1.4, "unit": "kg"}
